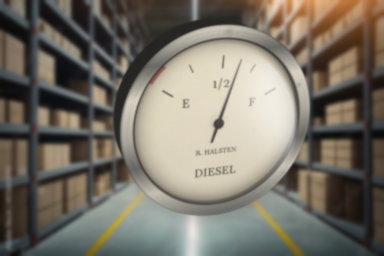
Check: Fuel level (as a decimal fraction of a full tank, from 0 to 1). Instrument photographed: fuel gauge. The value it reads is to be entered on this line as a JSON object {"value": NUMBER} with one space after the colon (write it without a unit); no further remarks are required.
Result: {"value": 0.625}
